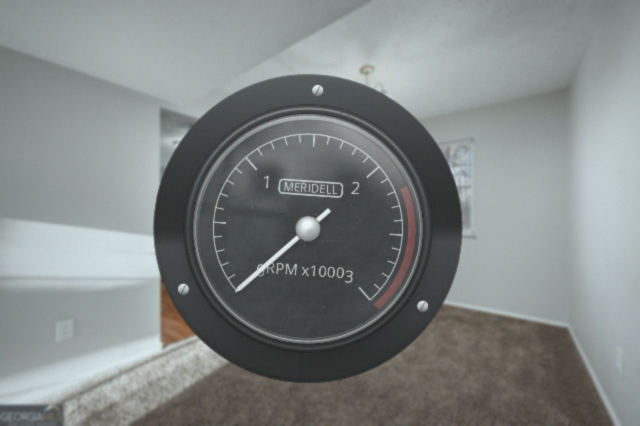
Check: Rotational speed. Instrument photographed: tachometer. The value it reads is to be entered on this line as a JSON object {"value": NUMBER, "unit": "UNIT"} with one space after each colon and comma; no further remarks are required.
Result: {"value": 0, "unit": "rpm"}
